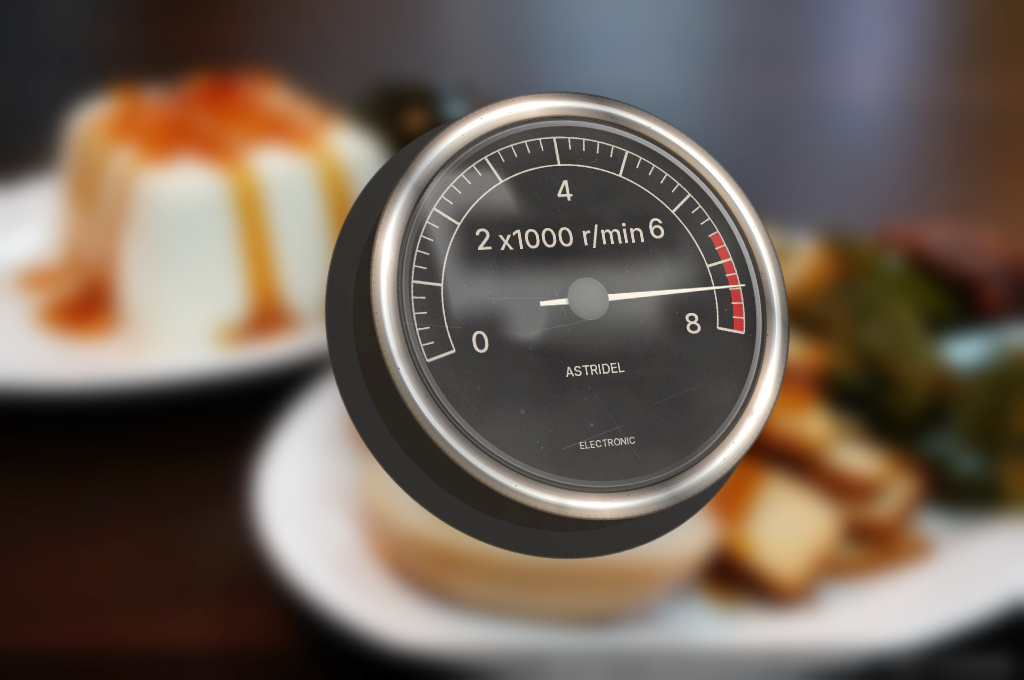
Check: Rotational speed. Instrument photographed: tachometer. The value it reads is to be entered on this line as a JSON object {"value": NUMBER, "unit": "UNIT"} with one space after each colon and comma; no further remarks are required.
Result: {"value": 7400, "unit": "rpm"}
